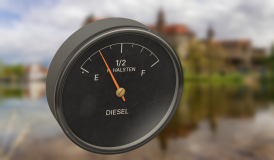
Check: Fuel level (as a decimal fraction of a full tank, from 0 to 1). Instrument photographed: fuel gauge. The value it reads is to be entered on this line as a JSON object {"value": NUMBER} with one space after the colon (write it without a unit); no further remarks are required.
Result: {"value": 0.25}
